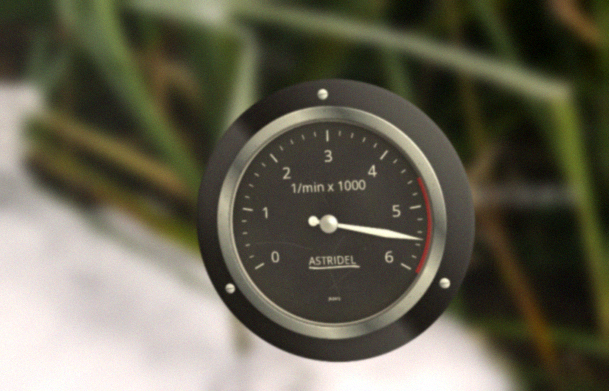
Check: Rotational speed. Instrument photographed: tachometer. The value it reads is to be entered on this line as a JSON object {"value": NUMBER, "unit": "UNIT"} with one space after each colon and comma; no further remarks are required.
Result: {"value": 5500, "unit": "rpm"}
